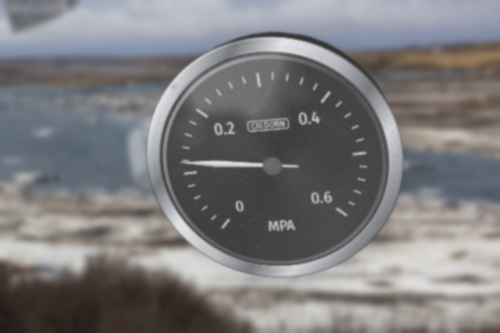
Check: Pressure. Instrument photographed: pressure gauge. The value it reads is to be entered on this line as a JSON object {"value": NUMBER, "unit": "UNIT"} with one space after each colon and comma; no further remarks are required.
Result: {"value": 0.12, "unit": "MPa"}
